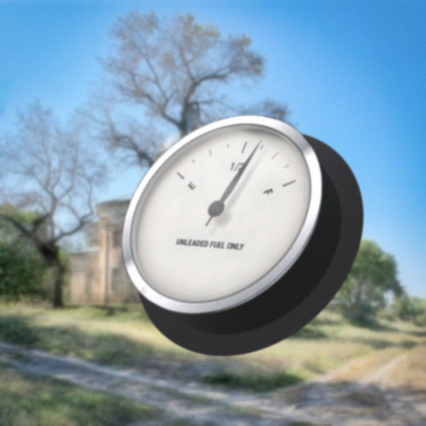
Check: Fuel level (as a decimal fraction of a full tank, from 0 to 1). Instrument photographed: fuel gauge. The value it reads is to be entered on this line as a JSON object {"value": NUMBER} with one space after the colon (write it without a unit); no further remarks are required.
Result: {"value": 0.625}
